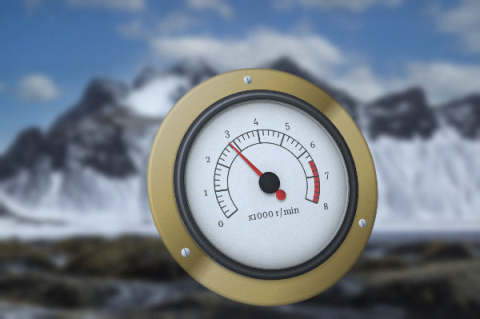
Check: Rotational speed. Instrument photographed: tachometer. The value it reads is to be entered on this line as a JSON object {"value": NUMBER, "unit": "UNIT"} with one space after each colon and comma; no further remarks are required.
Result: {"value": 2800, "unit": "rpm"}
